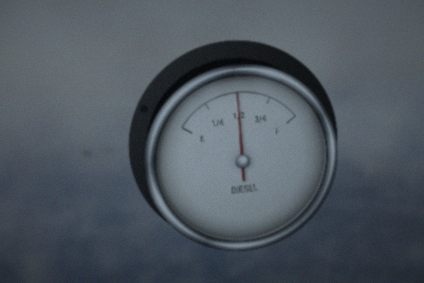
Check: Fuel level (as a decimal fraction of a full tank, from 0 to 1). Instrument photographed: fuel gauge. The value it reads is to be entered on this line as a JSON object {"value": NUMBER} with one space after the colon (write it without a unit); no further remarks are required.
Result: {"value": 0.5}
